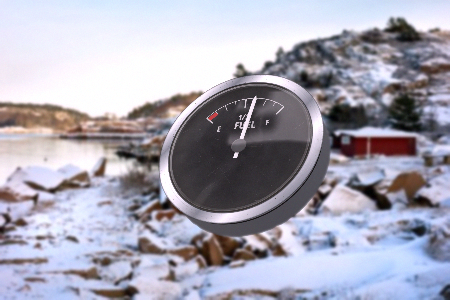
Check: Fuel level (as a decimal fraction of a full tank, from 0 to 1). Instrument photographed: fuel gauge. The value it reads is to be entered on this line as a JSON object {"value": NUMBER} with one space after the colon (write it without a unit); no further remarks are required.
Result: {"value": 0.625}
